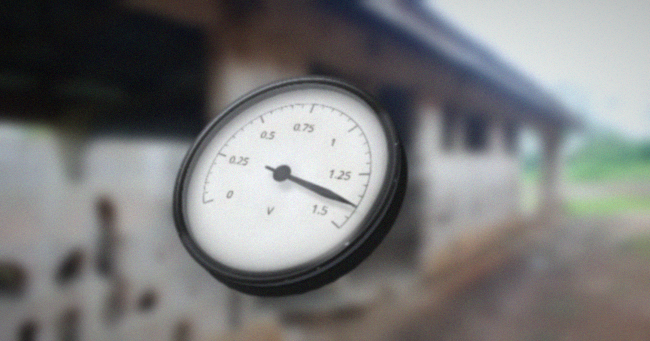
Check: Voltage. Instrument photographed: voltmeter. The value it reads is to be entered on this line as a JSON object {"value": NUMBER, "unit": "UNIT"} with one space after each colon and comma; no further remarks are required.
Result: {"value": 1.4, "unit": "V"}
